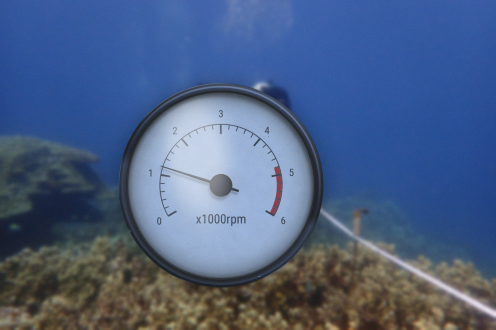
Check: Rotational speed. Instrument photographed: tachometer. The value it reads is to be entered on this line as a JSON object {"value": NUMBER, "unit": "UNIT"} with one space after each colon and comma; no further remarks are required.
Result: {"value": 1200, "unit": "rpm"}
